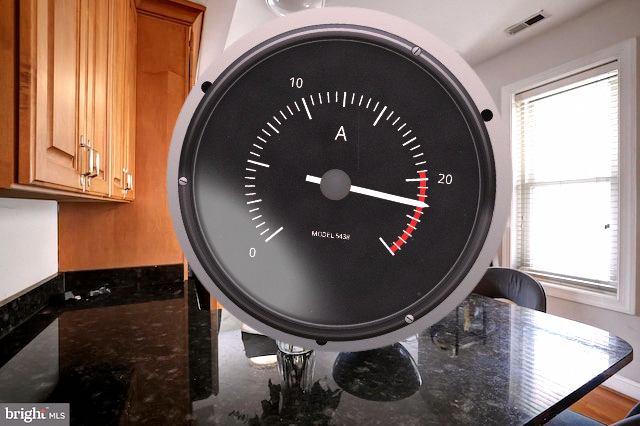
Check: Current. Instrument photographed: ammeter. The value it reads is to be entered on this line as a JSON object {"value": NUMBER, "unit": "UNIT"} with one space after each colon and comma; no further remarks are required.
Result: {"value": 21.5, "unit": "A"}
